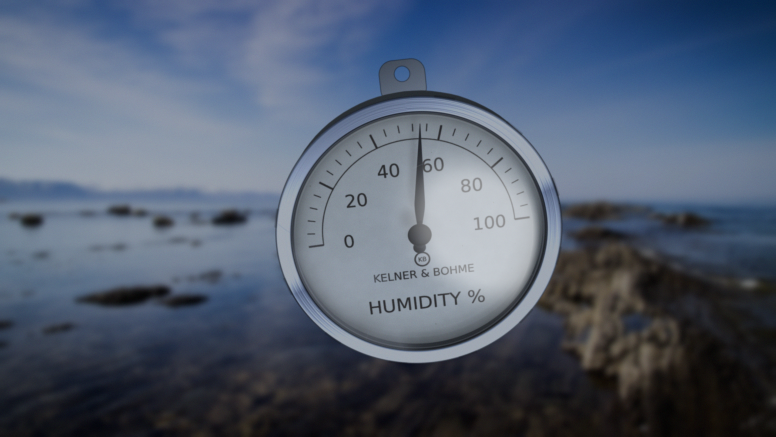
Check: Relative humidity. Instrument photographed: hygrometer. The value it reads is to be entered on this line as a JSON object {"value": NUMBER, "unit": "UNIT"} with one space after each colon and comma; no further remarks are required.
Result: {"value": 54, "unit": "%"}
